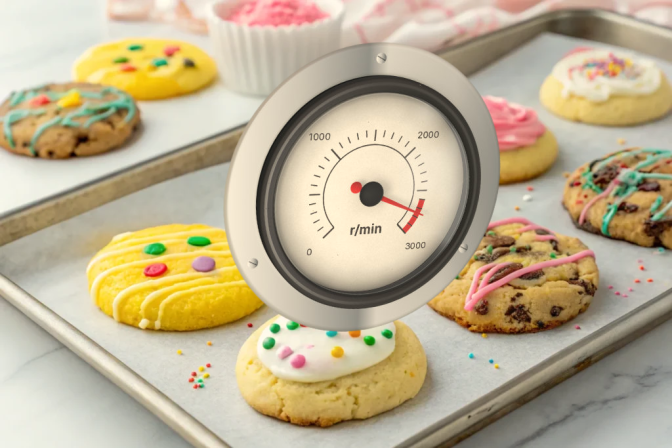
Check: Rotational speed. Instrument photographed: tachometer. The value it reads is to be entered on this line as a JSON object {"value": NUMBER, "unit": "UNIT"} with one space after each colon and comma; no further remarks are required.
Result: {"value": 2750, "unit": "rpm"}
